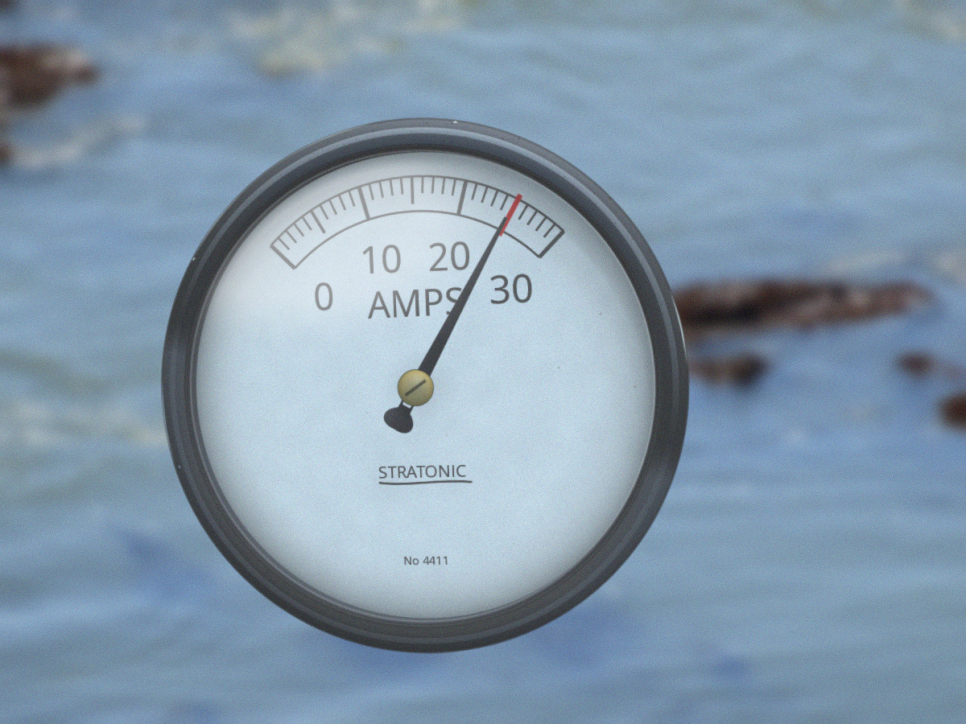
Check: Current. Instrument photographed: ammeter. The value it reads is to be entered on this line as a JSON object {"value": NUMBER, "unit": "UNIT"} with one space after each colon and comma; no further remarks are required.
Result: {"value": 25, "unit": "A"}
